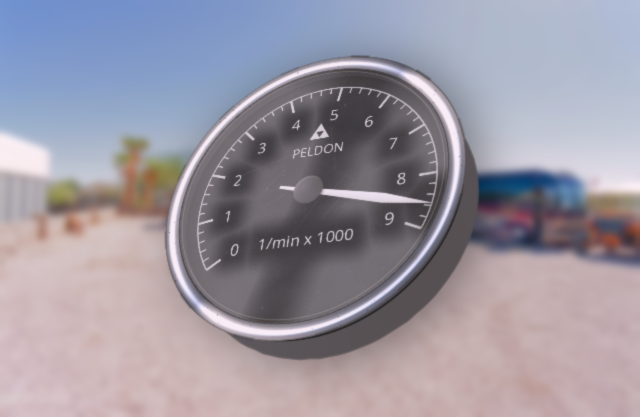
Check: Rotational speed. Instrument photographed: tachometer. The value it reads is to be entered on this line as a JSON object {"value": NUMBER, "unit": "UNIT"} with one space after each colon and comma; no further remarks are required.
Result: {"value": 8600, "unit": "rpm"}
